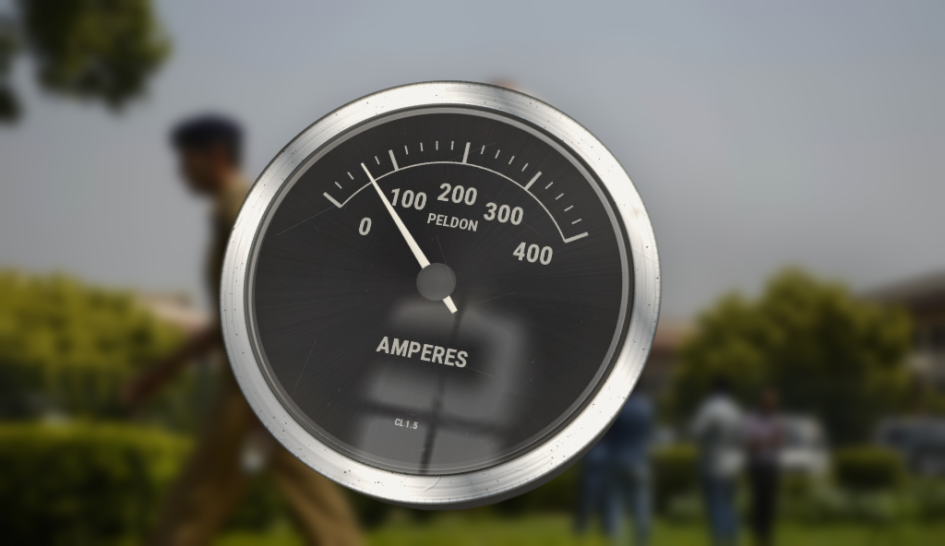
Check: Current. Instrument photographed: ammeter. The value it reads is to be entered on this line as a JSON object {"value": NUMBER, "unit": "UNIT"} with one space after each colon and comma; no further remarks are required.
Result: {"value": 60, "unit": "A"}
